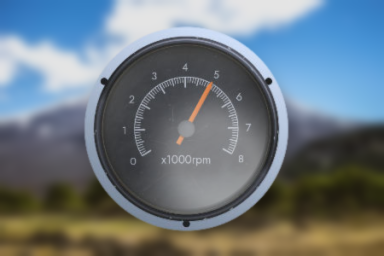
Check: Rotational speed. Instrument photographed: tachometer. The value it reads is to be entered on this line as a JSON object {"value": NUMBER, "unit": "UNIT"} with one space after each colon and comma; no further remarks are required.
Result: {"value": 5000, "unit": "rpm"}
